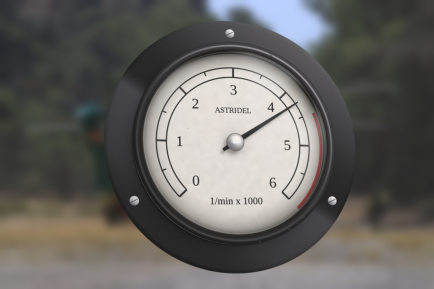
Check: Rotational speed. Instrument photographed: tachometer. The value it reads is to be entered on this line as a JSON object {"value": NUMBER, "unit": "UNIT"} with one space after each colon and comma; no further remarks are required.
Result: {"value": 4250, "unit": "rpm"}
